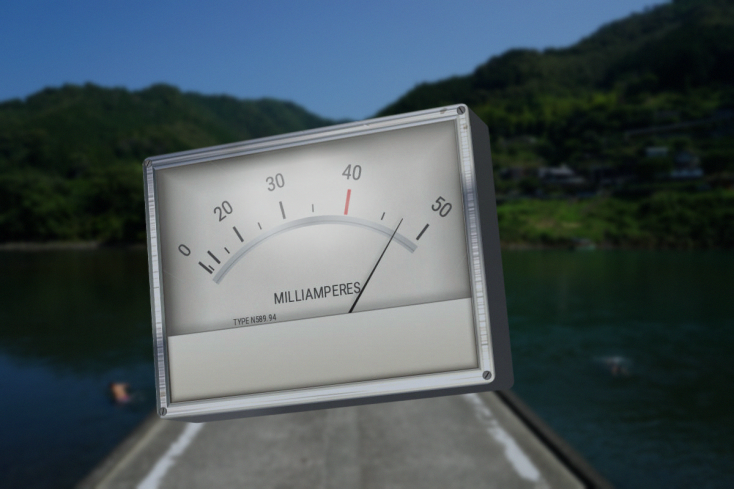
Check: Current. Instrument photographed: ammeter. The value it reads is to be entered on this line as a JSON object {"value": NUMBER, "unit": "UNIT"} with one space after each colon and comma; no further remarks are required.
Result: {"value": 47.5, "unit": "mA"}
